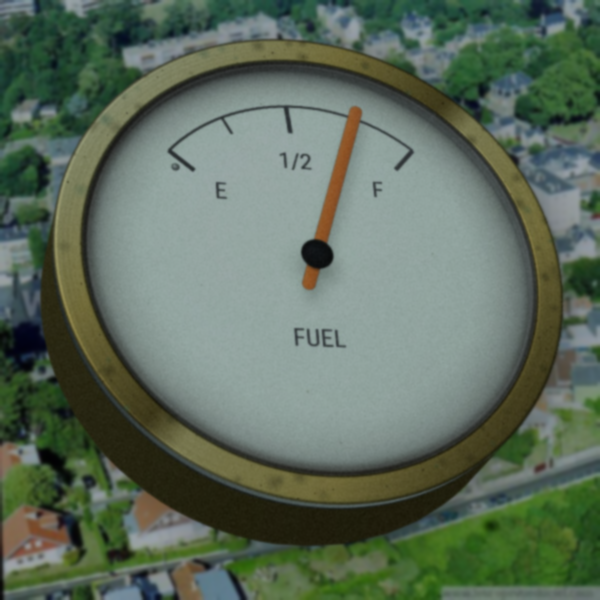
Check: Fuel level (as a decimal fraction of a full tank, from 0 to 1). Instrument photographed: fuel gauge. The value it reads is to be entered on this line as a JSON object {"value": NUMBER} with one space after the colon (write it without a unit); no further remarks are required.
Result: {"value": 0.75}
